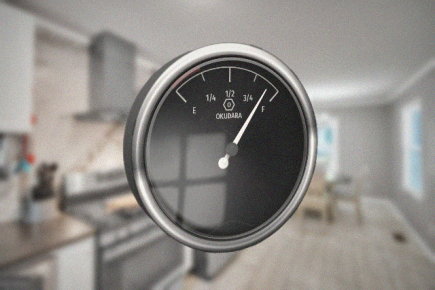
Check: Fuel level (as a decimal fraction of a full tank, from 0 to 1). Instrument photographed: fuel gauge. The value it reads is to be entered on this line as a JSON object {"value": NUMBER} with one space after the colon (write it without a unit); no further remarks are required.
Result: {"value": 0.875}
